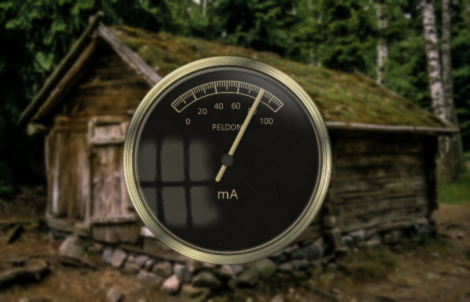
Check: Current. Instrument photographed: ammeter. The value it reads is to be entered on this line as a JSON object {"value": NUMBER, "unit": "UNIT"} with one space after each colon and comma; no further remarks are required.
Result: {"value": 80, "unit": "mA"}
